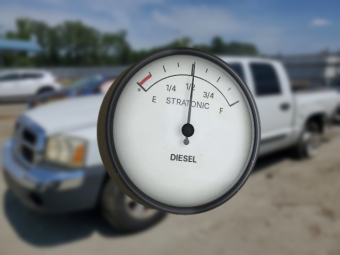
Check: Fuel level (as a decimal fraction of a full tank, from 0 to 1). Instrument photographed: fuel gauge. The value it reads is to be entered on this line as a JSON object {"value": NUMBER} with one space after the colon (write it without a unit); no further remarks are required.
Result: {"value": 0.5}
